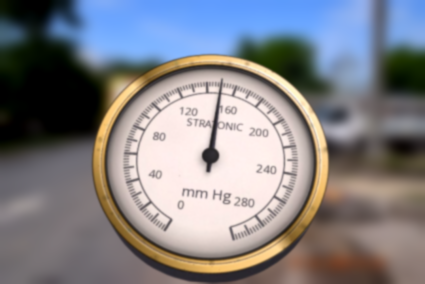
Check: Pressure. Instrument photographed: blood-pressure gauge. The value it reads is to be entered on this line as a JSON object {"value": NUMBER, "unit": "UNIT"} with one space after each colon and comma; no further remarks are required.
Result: {"value": 150, "unit": "mmHg"}
